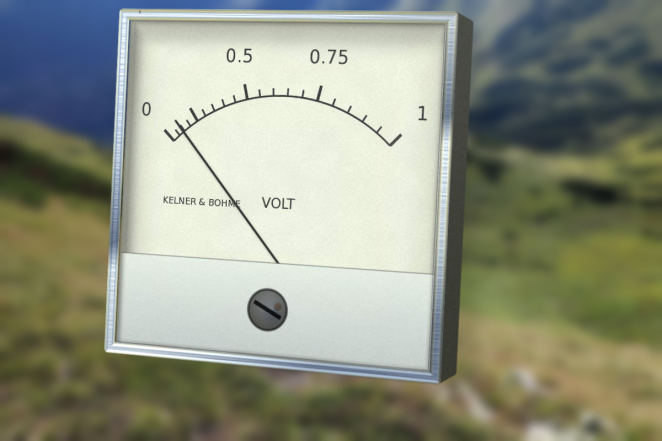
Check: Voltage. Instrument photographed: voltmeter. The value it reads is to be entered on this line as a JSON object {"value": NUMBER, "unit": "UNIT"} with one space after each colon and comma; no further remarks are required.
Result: {"value": 0.15, "unit": "V"}
